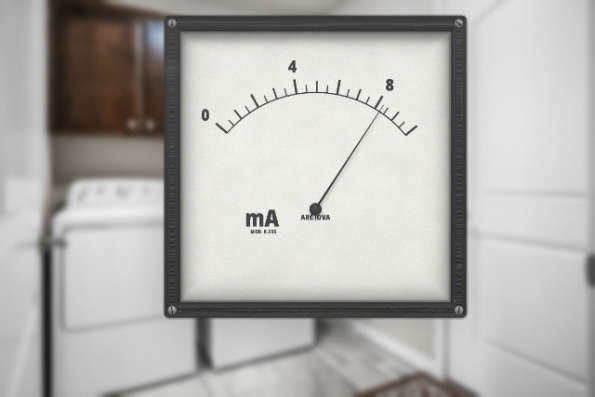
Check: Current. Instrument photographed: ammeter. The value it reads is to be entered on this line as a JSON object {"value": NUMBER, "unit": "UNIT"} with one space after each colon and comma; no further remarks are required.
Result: {"value": 8.25, "unit": "mA"}
